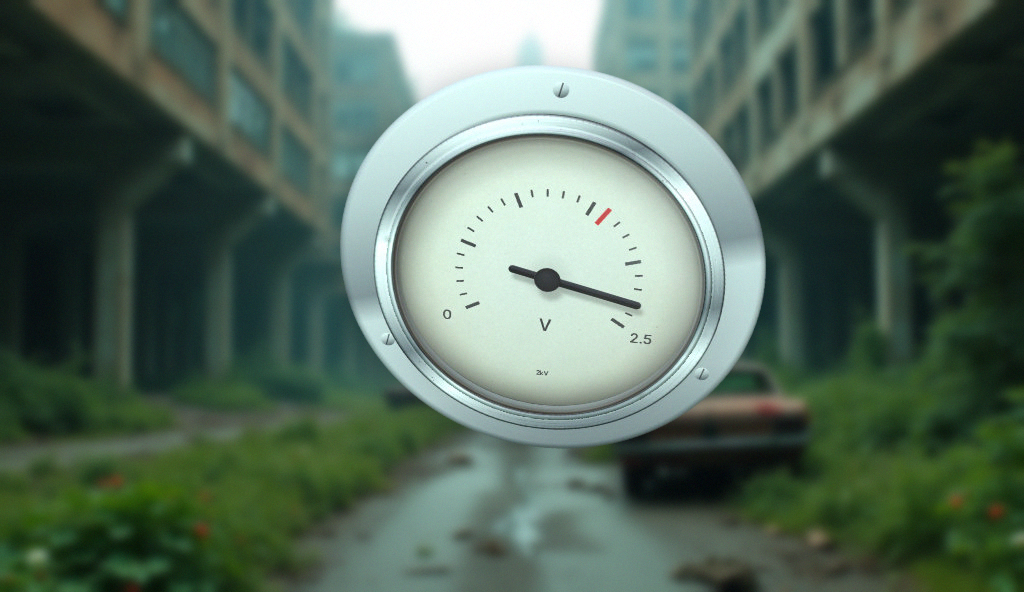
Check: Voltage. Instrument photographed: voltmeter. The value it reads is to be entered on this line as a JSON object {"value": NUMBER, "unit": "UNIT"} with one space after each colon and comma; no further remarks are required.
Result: {"value": 2.3, "unit": "V"}
